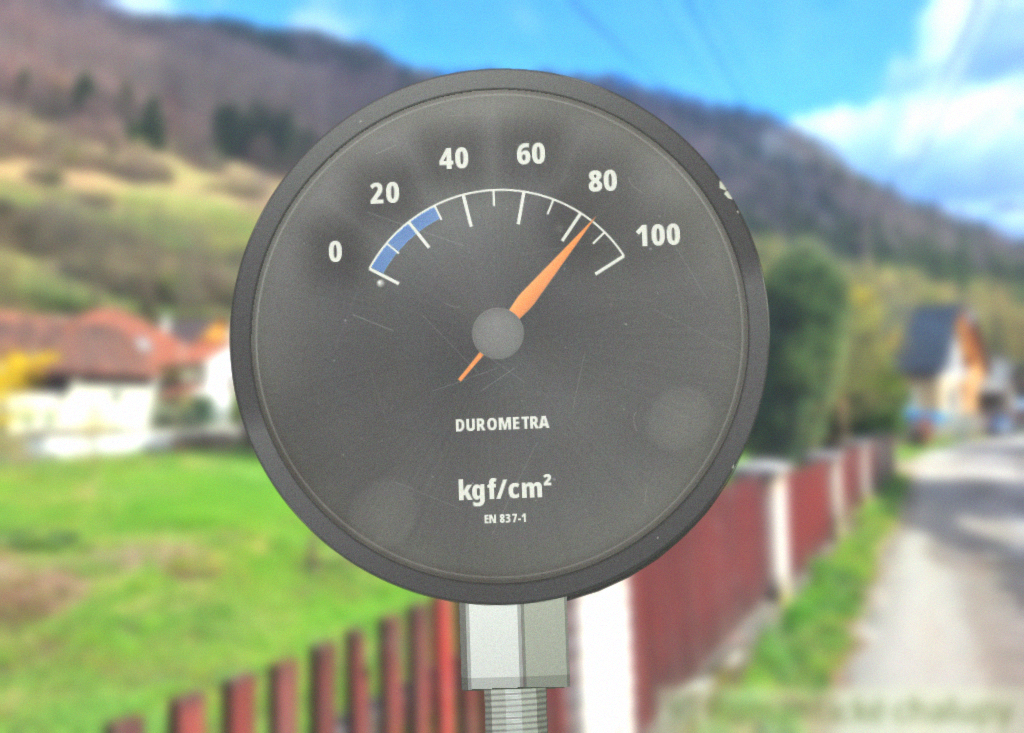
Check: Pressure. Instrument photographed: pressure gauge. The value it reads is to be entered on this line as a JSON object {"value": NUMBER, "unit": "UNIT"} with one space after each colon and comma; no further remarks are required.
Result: {"value": 85, "unit": "kg/cm²"}
